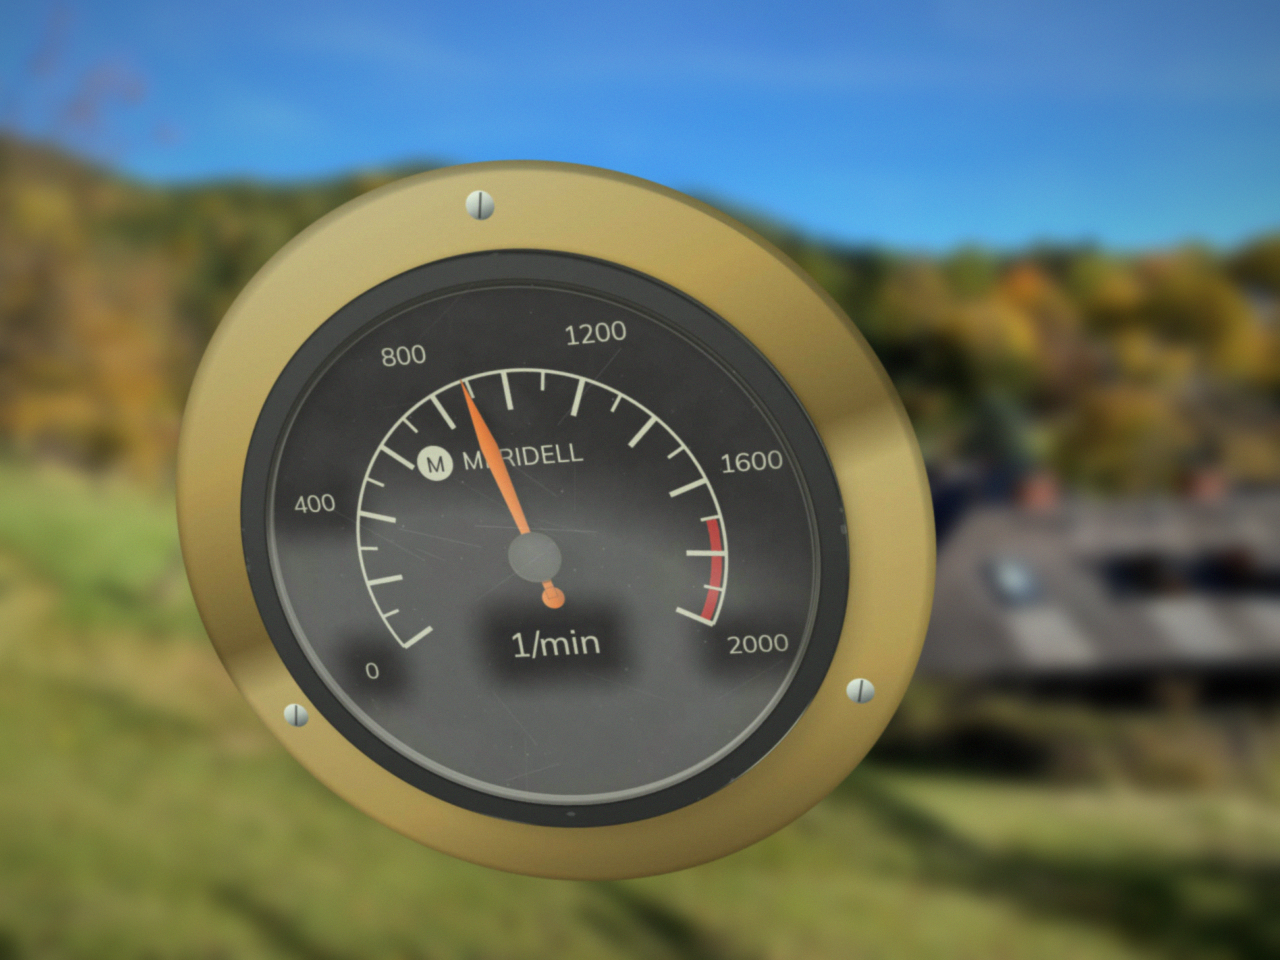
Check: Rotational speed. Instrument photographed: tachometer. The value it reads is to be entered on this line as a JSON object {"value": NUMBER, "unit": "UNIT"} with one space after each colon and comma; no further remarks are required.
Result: {"value": 900, "unit": "rpm"}
